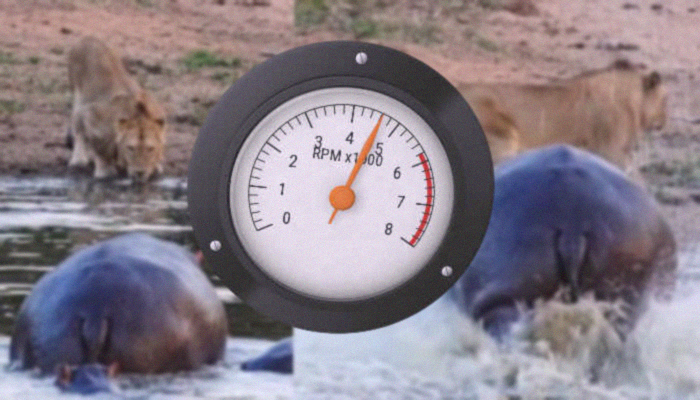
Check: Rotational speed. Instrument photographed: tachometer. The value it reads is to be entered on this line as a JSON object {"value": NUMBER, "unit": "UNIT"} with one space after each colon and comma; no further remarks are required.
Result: {"value": 4600, "unit": "rpm"}
